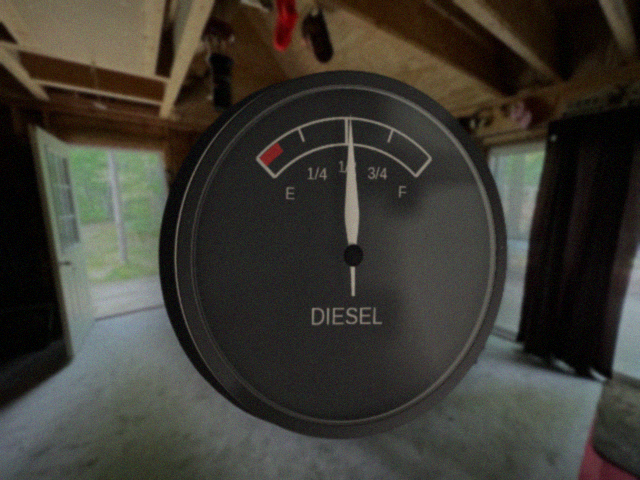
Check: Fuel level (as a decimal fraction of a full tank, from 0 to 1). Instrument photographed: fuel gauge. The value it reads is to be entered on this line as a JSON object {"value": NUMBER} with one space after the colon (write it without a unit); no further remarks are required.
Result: {"value": 0.5}
